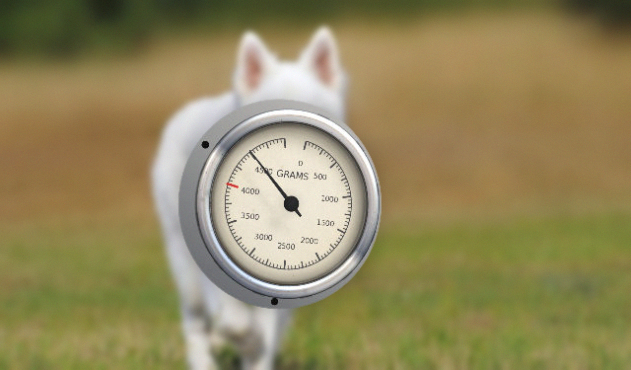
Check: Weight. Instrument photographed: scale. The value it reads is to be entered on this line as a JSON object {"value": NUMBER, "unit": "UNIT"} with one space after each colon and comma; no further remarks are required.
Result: {"value": 4500, "unit": "g"}
